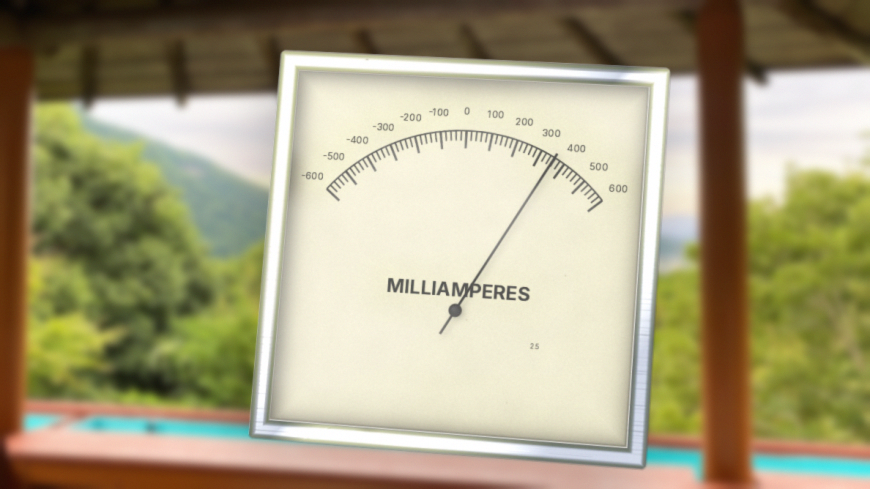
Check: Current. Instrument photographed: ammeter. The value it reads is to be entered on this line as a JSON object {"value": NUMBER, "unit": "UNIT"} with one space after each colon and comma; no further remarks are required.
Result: {"value": 360, "unit": "mA"}
